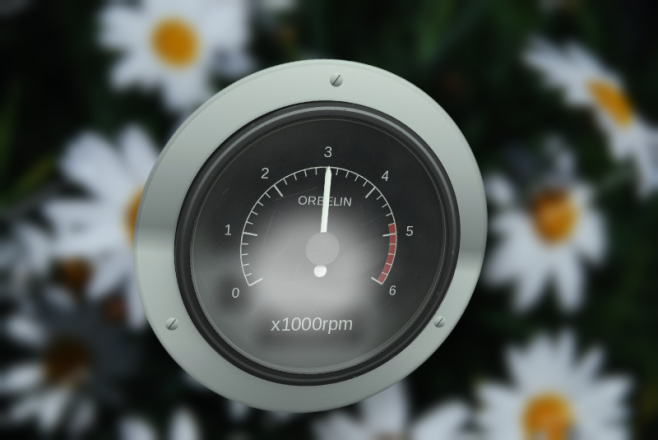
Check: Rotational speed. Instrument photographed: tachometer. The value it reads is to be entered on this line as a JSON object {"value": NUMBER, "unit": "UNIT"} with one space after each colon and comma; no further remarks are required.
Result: {"value": 3000, "unit": "rpm"}
